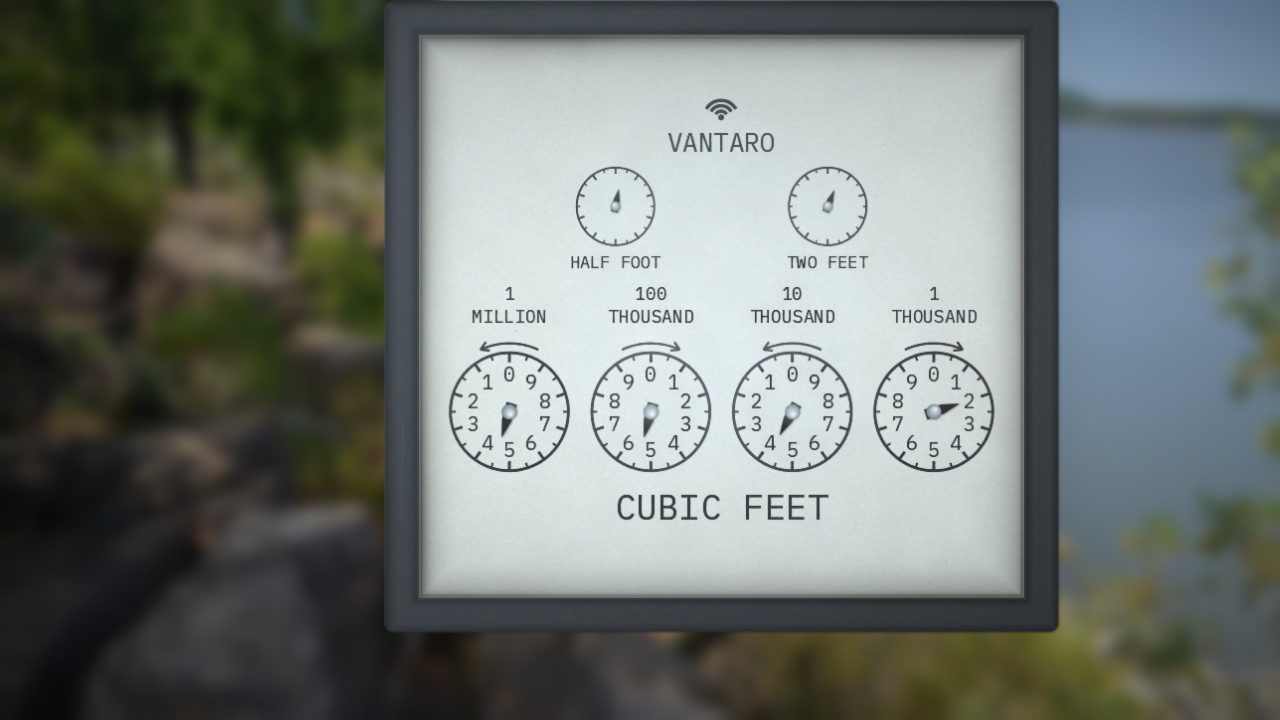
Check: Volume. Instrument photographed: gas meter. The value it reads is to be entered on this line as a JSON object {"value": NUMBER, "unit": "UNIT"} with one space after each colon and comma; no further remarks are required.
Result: {"value": 454200, "unit": "ft³"}
